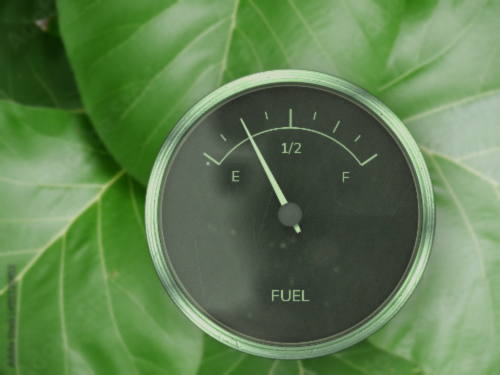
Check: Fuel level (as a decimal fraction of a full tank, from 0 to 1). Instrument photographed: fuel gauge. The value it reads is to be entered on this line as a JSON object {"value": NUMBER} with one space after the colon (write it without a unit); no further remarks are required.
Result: {"value": 0.25}
